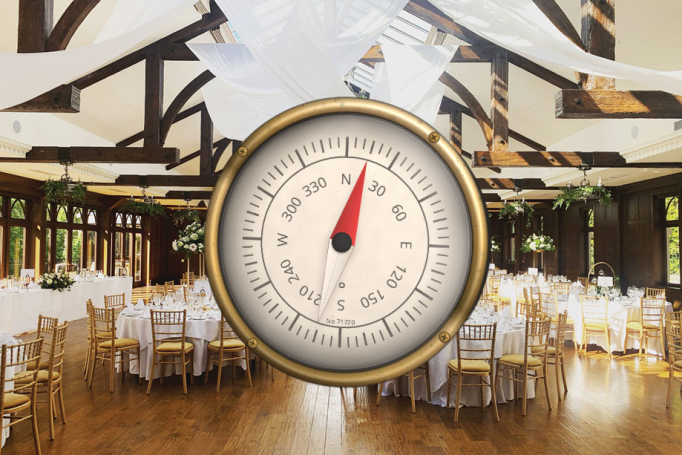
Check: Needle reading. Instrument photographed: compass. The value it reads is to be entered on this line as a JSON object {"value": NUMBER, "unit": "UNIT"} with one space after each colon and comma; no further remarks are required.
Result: {"value": 15, "unit": "°"}
